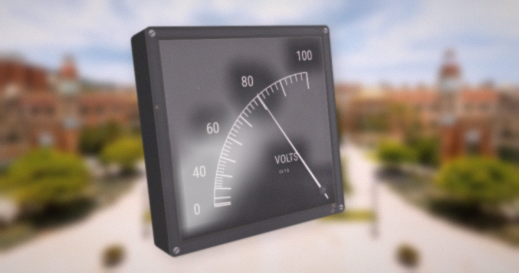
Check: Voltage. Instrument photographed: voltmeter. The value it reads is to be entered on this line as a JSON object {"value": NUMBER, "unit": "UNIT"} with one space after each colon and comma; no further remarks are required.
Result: {"value": 80, "unit": "V"}
